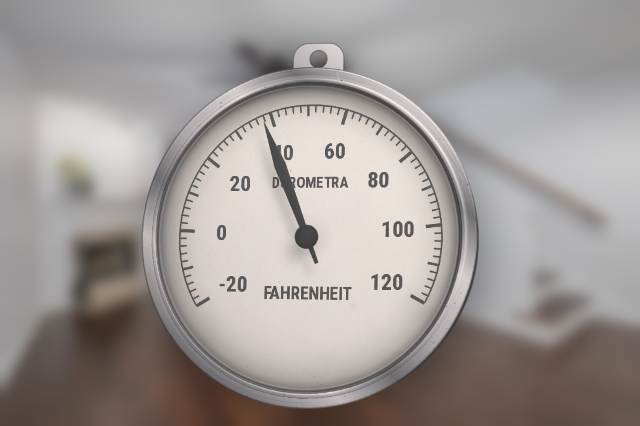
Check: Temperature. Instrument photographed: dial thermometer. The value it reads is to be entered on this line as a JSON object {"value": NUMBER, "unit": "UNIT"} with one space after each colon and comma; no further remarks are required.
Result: {"value": 38, "unit": "°F"}
